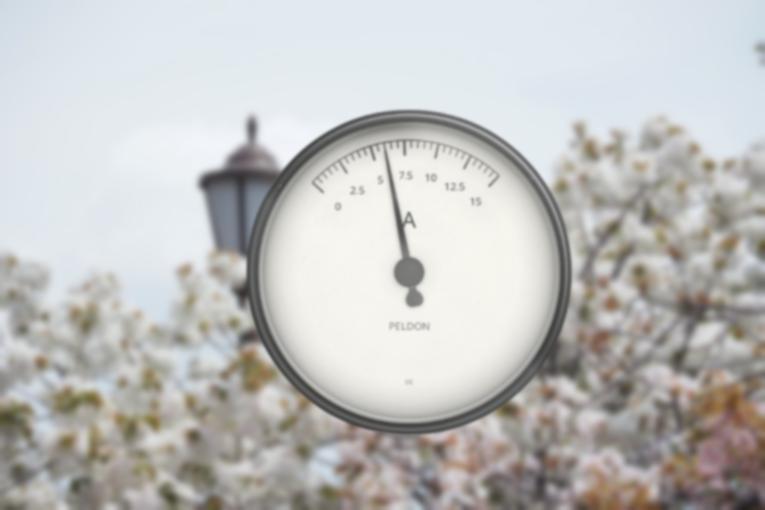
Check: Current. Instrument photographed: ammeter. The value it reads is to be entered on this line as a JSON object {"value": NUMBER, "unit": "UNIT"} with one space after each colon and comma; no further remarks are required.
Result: {"value": 6, "unit": "A"}
